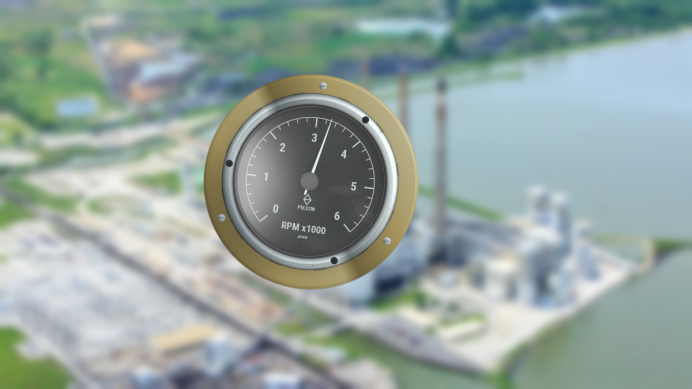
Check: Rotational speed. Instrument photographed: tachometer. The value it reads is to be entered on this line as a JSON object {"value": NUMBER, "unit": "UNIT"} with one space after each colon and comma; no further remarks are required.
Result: {"value": 3300, "unit": "rpm"}
